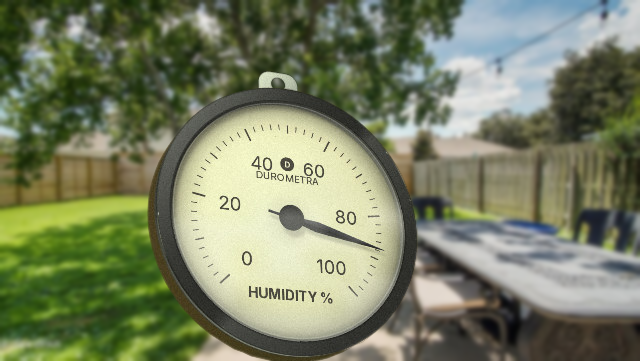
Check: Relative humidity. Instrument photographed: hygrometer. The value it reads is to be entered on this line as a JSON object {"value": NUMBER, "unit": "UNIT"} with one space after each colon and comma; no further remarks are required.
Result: {"value": 88, "unit": "%"}
